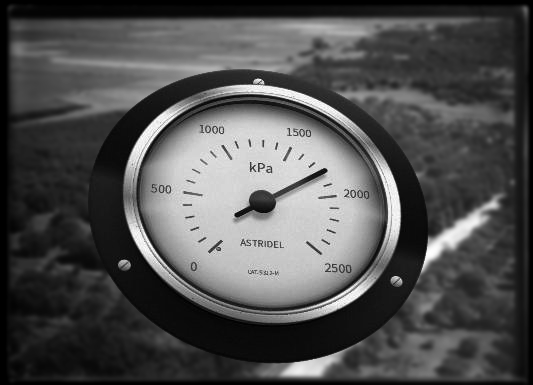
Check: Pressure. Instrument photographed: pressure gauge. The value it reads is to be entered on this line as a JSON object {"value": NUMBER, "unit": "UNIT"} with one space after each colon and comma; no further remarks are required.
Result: {"value": 1800, "unit": "kPa"}
